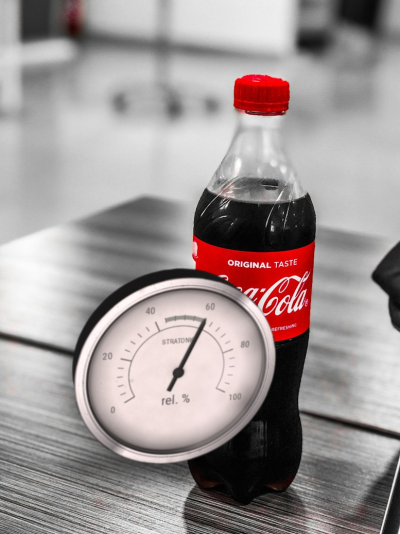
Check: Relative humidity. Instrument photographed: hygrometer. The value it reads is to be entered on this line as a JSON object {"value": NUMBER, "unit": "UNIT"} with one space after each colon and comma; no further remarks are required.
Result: {"value": 60, "unit": "%"}
